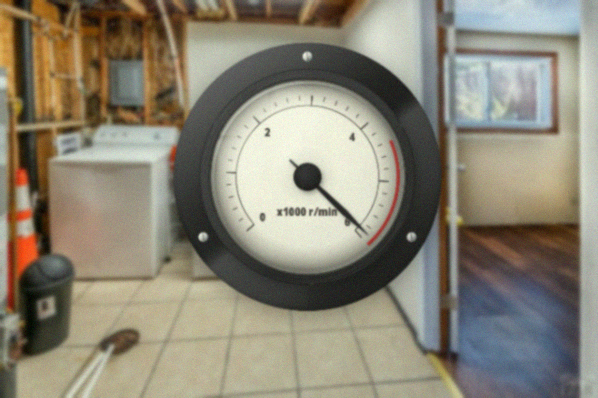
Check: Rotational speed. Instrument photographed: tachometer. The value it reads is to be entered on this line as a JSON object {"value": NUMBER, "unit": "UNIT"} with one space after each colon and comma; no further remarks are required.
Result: {"value": 5900, "unit": "rpm"}
